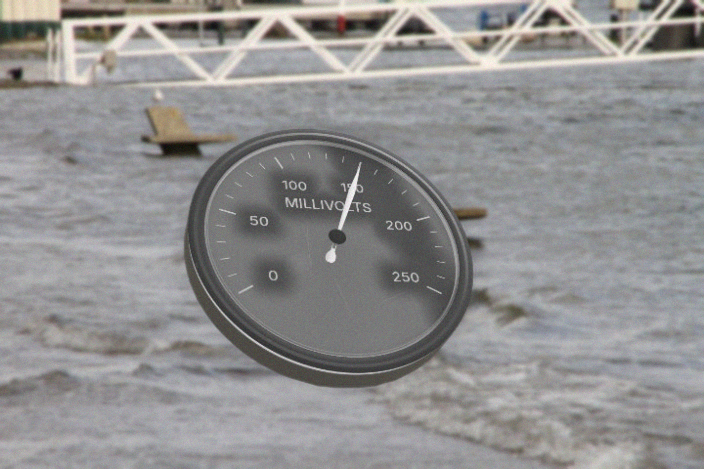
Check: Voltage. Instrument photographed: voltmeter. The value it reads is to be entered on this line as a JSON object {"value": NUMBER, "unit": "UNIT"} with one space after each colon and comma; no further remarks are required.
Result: {"value": 150, "unit": "mV"}
